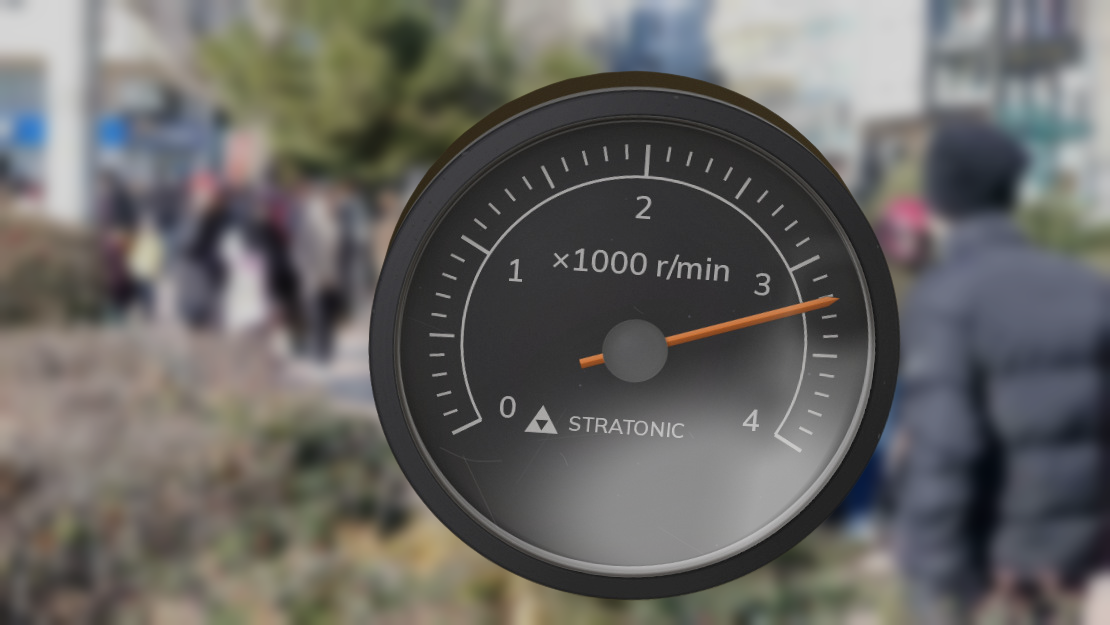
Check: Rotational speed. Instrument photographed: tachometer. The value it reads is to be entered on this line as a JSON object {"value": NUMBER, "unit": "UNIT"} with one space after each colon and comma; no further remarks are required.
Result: {"value": 3200, "unit": "rpm"}
